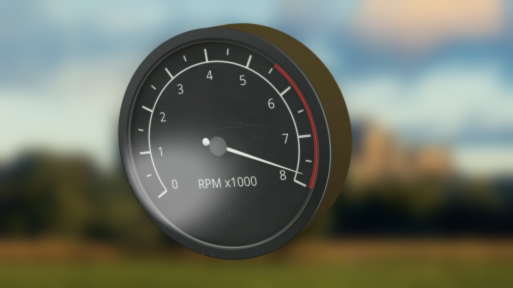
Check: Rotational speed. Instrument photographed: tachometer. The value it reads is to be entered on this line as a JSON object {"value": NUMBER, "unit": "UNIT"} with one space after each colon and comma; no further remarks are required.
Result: {"value": 7750, "unit": "rpm"}
